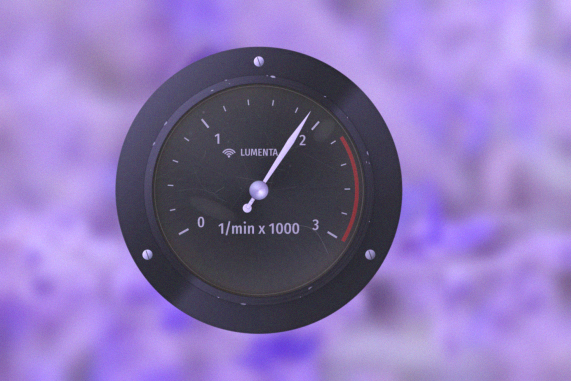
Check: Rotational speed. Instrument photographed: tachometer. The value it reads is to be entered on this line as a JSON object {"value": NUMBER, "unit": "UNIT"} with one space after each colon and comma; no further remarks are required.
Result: {"value": 1900, "unit": "rpm"}
